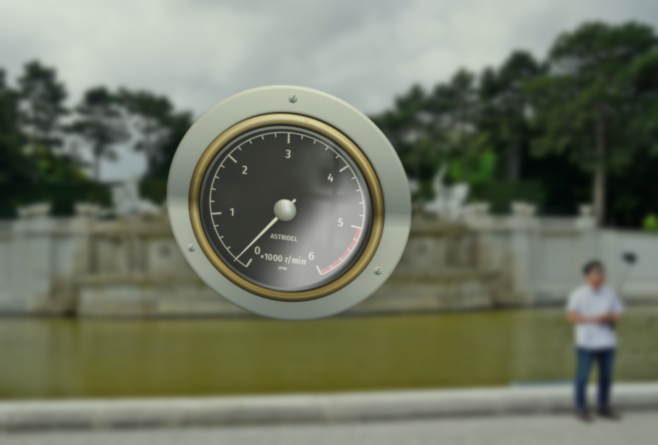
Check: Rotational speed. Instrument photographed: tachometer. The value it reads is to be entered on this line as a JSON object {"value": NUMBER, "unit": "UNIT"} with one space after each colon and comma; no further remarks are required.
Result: {"value": 200, "unit": "rpm"}
